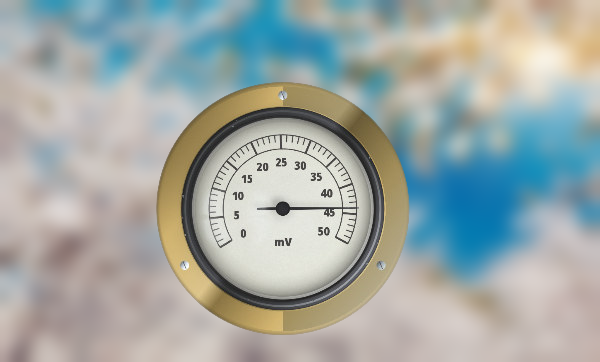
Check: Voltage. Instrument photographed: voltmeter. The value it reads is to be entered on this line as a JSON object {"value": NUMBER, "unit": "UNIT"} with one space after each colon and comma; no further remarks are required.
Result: {"value": 44, "unit": "mV"}
